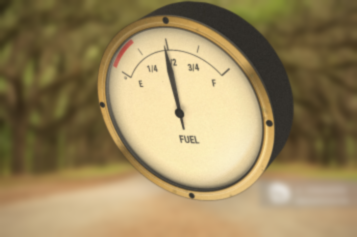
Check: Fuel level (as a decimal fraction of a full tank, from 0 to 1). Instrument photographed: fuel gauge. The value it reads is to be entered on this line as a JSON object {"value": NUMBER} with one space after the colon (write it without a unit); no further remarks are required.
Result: {"value": 0.5}
